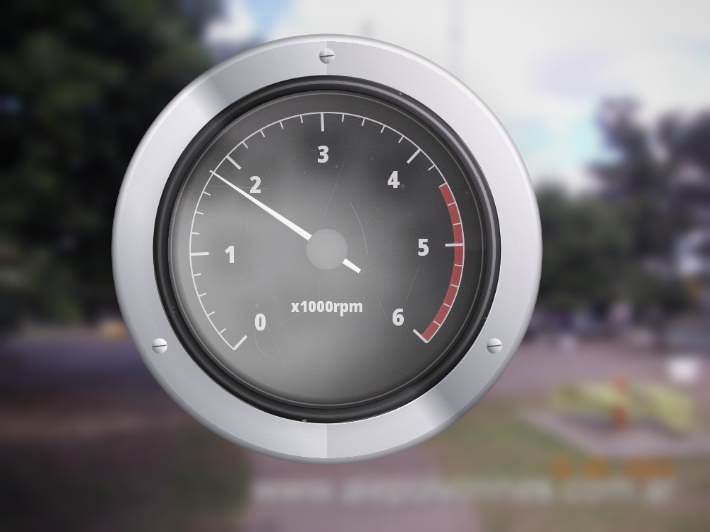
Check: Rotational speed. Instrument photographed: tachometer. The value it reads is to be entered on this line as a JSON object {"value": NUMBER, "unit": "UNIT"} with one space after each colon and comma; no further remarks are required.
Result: {"value": 1800, "unit": "rpm"}
